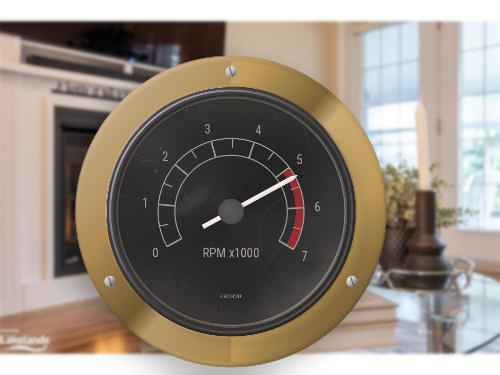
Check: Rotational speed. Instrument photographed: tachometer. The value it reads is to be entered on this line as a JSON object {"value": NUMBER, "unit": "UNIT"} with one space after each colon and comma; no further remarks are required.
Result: {"value": 5250, "unit": "rpm"}
